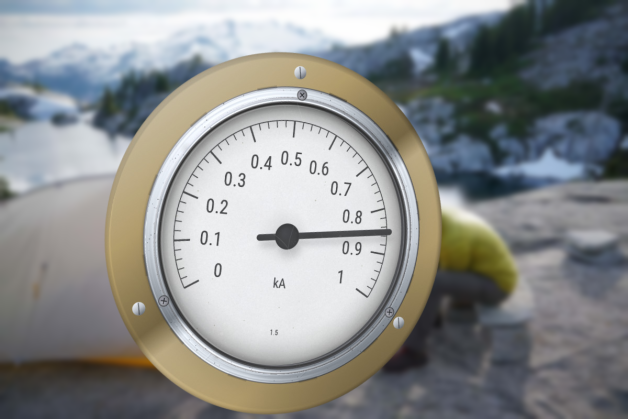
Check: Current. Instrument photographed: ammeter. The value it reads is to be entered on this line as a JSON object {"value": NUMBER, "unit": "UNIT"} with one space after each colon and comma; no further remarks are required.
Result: {"value": 0.85, "unit": "kA"}
